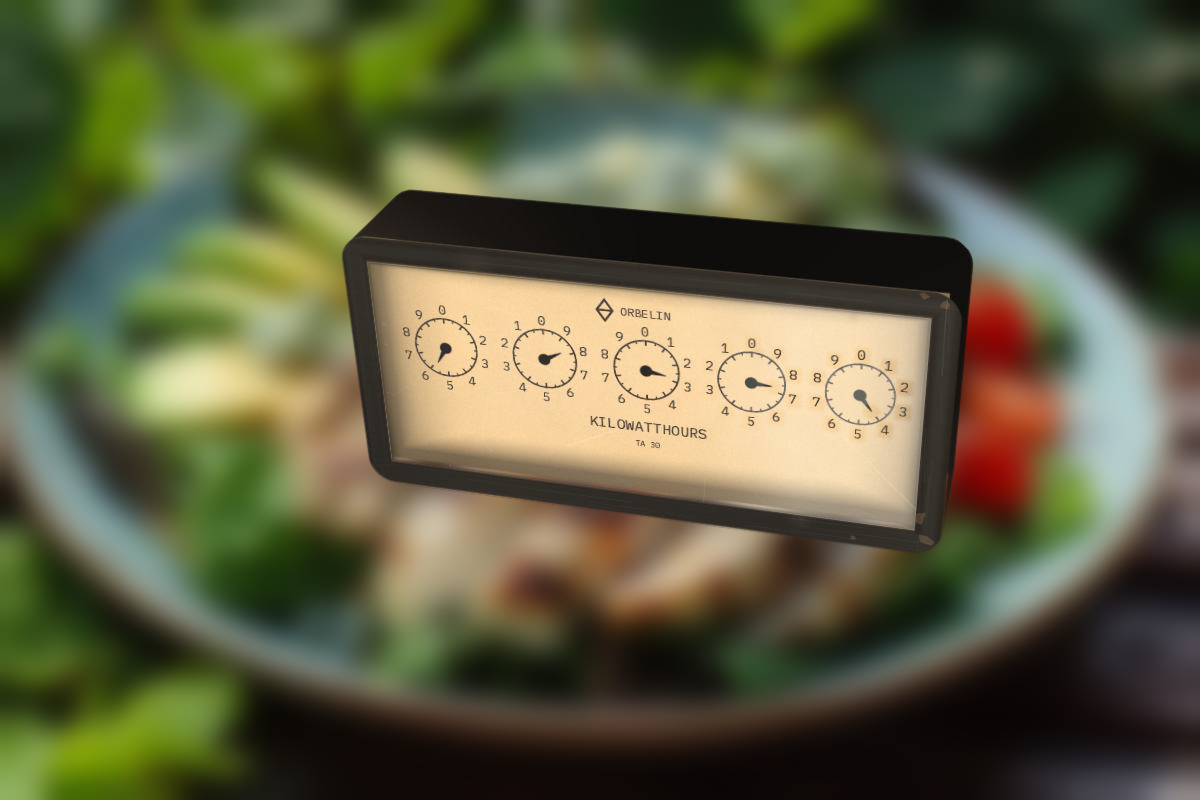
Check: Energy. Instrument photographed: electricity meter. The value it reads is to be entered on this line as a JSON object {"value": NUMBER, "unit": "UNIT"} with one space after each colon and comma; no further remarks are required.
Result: {"value": 58274, "unit": "kWh"}
